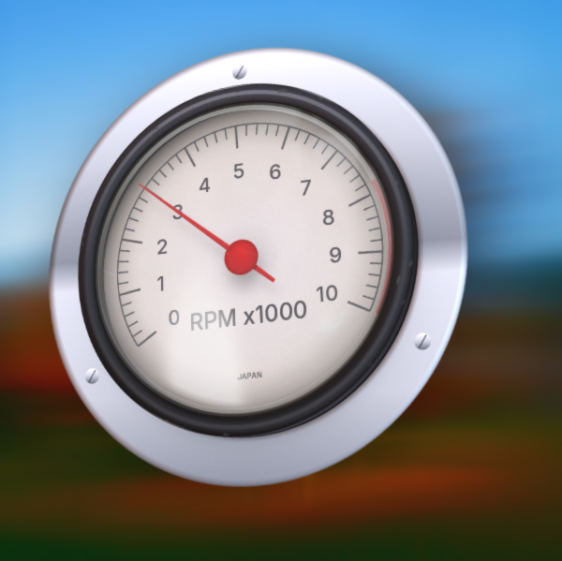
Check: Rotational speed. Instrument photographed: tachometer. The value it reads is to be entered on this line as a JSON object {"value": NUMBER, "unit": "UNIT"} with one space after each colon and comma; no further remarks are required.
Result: {"value": 3000, "unit": "rpm"}
